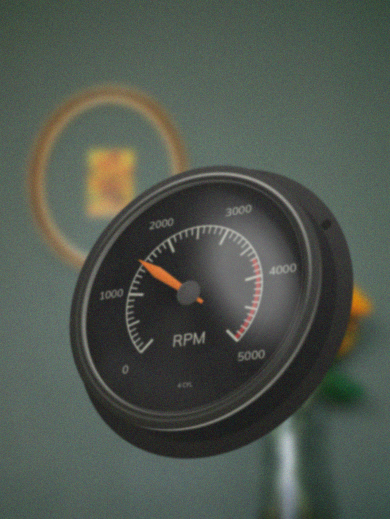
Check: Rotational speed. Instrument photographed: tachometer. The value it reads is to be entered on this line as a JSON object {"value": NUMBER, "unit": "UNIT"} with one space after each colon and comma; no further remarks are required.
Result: {"value": 1500, "unit": "rpm"}
